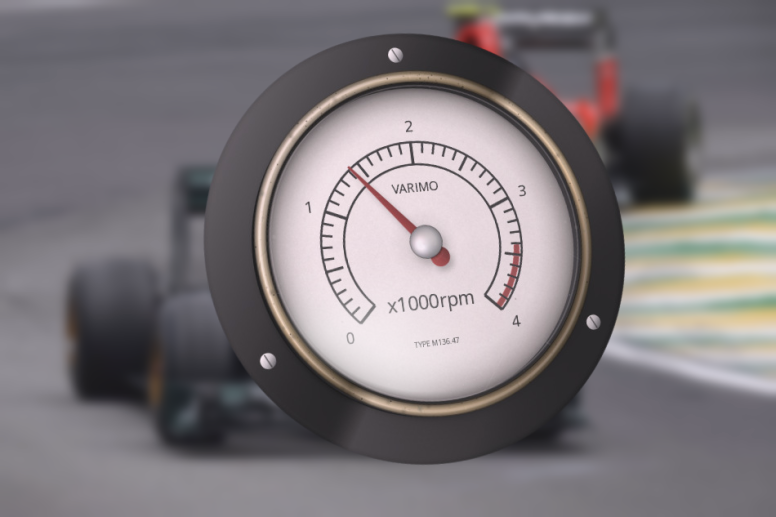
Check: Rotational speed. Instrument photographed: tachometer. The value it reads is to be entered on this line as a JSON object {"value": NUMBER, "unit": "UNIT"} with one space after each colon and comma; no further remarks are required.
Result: {"value": 1400, "unit": "rpm"}
